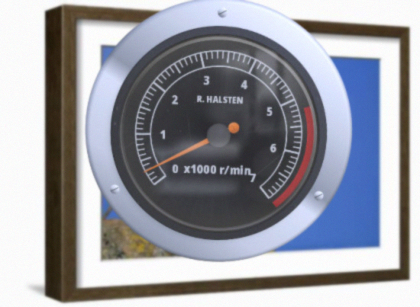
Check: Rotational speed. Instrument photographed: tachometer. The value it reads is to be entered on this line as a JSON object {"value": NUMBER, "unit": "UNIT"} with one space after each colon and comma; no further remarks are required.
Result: {"value": 300, "unit": "rpm"}
